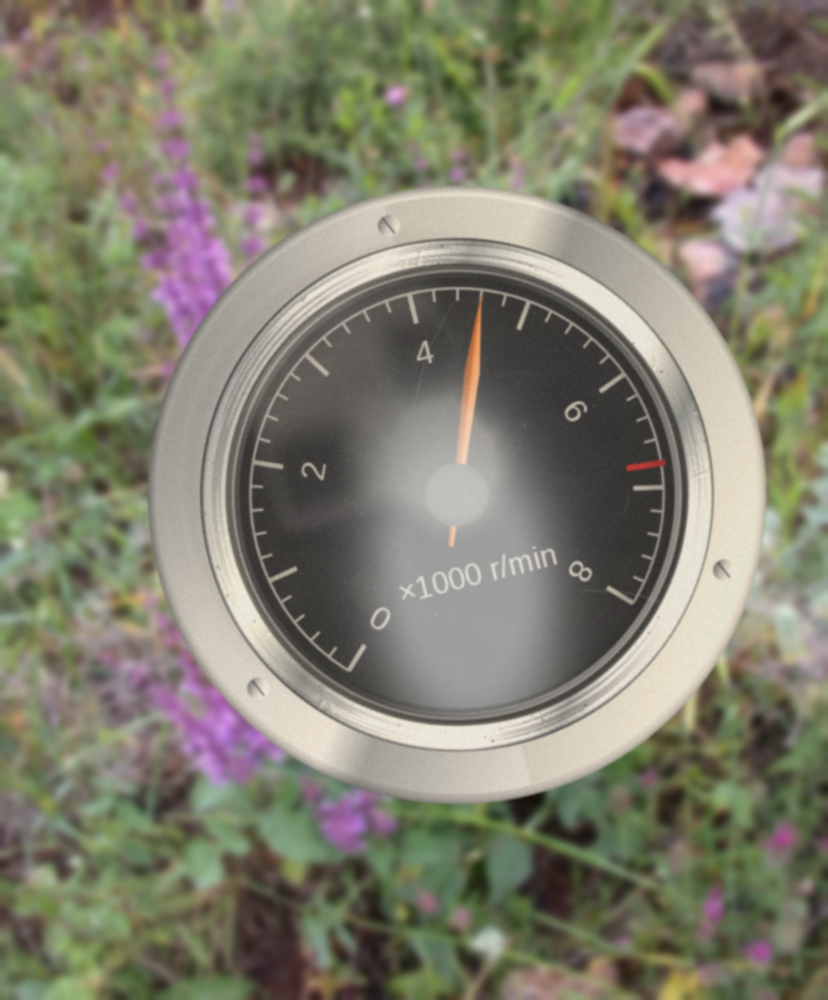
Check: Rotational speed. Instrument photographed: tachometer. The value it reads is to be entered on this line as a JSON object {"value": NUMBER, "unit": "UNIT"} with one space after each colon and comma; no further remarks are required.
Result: {"value": 4600, "unit": "rpm"}
